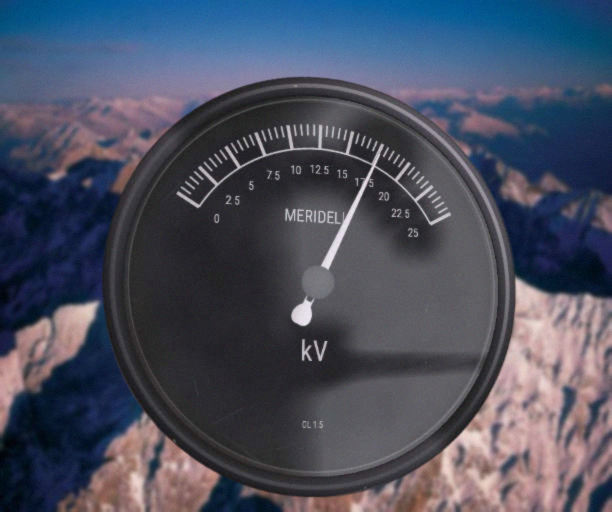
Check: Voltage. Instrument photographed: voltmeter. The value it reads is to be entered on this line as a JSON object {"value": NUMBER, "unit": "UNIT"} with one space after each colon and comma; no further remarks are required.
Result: {"value": 17.5, "unit": "kV"}
